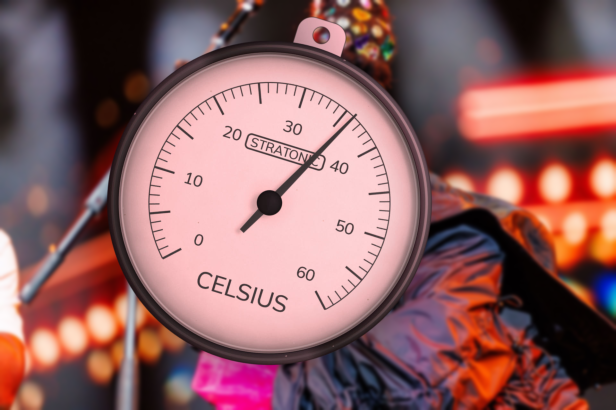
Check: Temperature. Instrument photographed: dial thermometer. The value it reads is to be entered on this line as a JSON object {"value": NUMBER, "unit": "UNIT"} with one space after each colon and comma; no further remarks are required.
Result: {"value": 36, "unit": "°C"}
